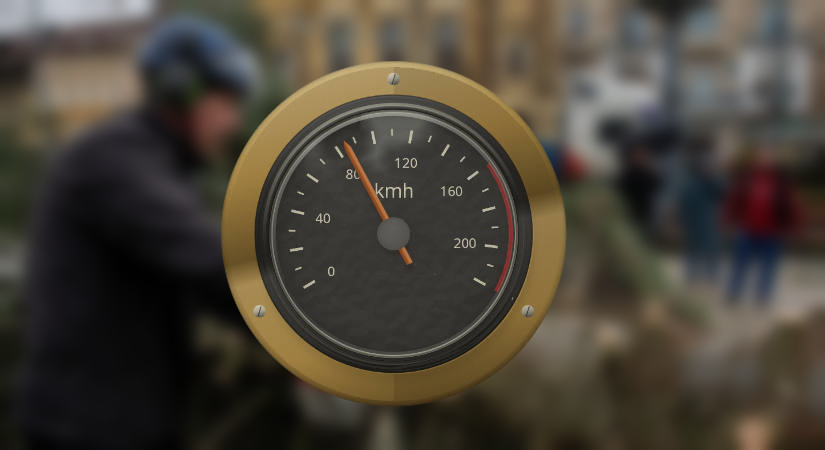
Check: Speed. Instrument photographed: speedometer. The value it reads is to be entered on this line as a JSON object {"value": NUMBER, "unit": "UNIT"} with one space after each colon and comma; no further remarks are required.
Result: {"value": 85, "unit": "km/h"}
